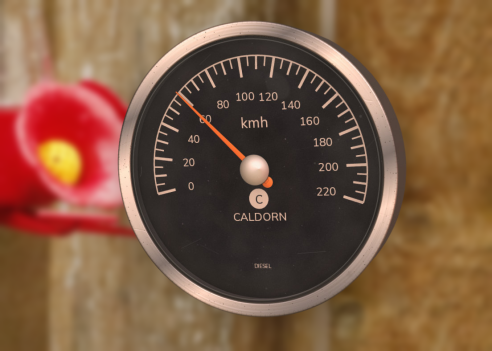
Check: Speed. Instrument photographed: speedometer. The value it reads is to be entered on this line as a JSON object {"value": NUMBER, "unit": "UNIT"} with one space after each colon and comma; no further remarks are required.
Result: {"value": 60, "unit": "km/h"}
